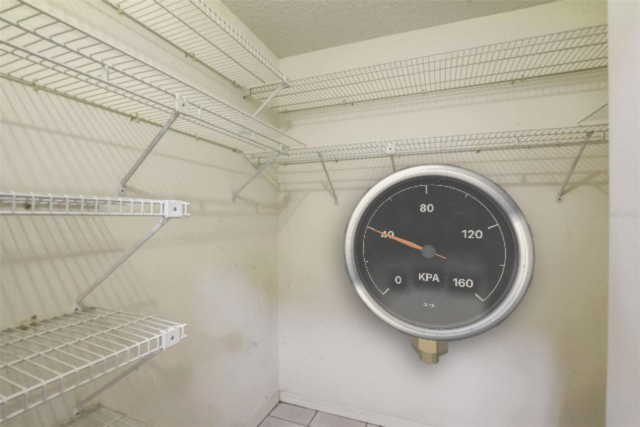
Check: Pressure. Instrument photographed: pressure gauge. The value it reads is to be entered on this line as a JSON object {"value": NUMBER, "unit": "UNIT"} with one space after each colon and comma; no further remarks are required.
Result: {"value": 40, "unit": "kPa"}
